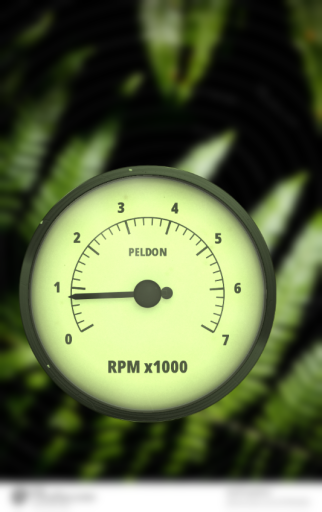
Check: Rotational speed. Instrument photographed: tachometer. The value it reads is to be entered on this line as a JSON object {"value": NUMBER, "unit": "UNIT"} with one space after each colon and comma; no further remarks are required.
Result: {"value": 800, "unit": "rpm"}
